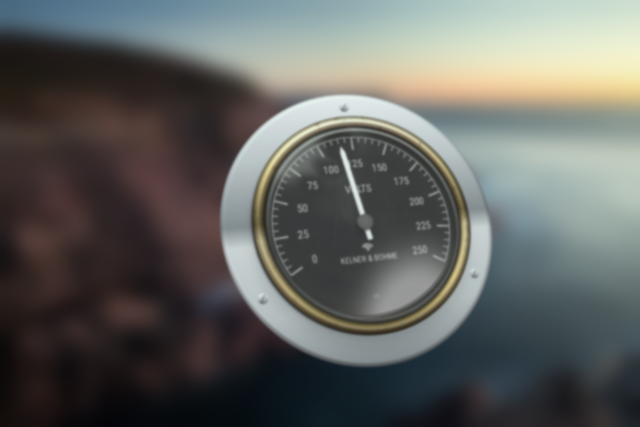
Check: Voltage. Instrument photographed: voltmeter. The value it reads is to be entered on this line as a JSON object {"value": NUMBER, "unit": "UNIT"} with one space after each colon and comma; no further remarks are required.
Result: {"value": 115, "unit": "V"}
